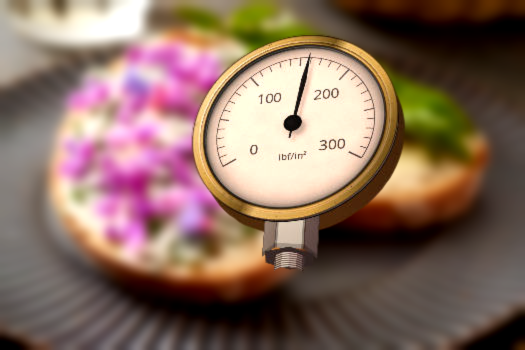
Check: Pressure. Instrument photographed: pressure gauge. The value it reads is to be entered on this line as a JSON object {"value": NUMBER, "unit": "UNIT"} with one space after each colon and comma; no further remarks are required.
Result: {"value": 160, "unit": "psi"}
